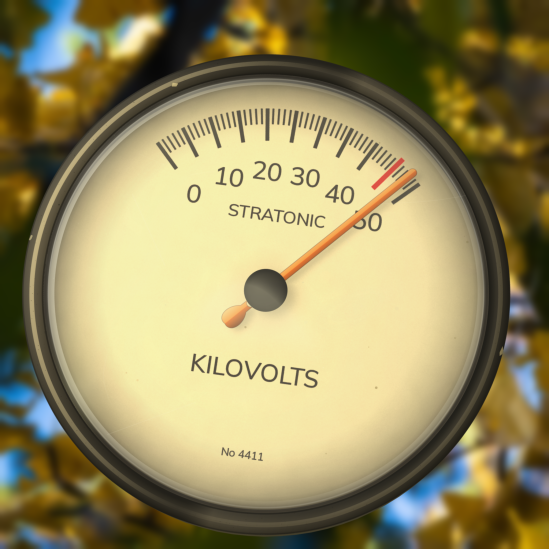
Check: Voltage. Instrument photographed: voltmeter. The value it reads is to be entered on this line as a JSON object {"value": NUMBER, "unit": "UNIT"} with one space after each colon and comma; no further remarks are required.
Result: {"value": 48, "unit": "kV"}
